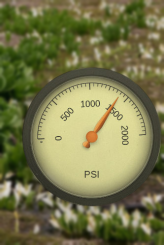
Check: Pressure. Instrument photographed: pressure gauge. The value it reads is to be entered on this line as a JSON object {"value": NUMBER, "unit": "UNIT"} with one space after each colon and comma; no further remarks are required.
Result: {"value": 1400, "unit": "psi"}
